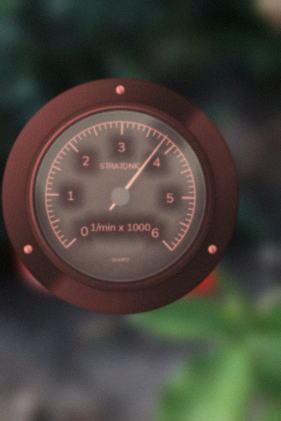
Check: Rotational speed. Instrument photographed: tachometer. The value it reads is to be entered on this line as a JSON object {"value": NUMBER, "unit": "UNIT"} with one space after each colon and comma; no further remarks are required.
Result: {"value": 3800, "unit": "rpm"}
